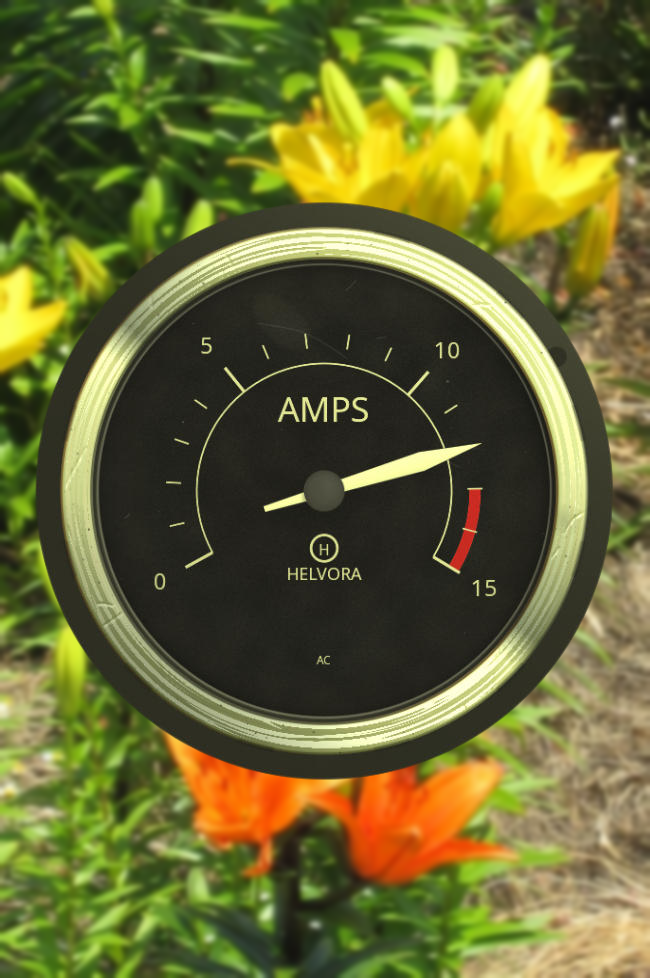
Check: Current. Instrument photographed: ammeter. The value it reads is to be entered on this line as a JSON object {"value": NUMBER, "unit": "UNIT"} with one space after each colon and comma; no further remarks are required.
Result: {"value": 12, "unit": "A"}
